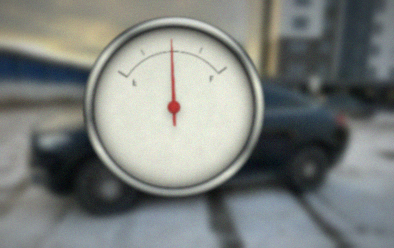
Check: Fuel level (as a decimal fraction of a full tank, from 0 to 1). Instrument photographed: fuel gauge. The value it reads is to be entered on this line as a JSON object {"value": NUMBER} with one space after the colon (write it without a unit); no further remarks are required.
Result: {"value": 0.5}
